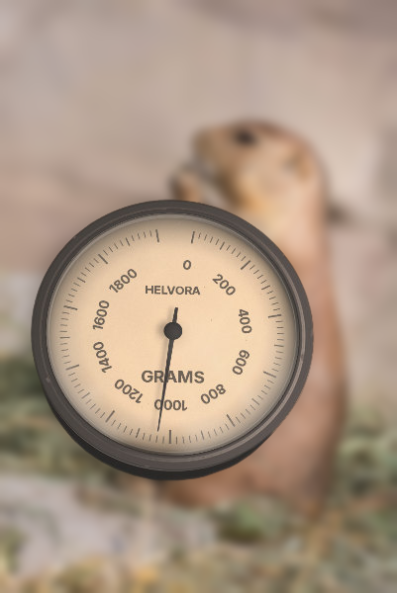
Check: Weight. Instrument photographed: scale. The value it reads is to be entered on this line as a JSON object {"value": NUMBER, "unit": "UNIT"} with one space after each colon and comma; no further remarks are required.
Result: {"value": 1040, "unit": "g"}
